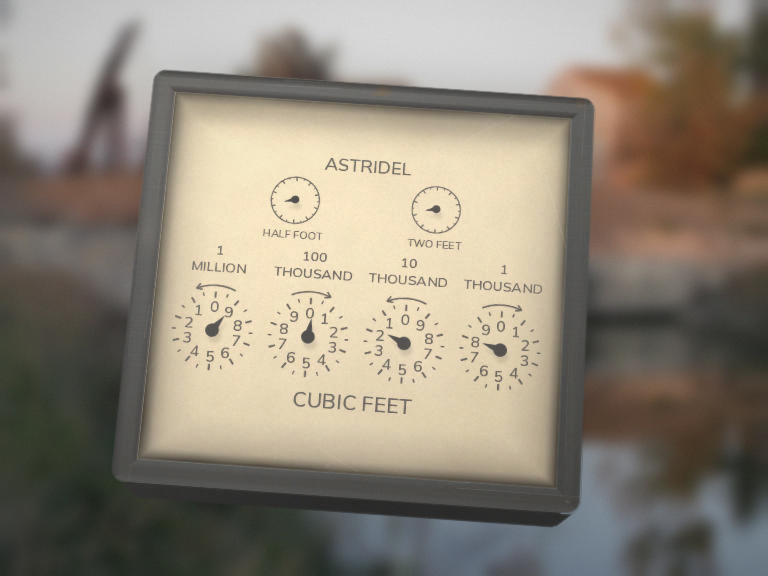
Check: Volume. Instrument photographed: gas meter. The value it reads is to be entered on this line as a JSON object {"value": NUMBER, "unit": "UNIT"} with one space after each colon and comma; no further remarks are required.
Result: {"value": 901800, "unit": "ft³"}
